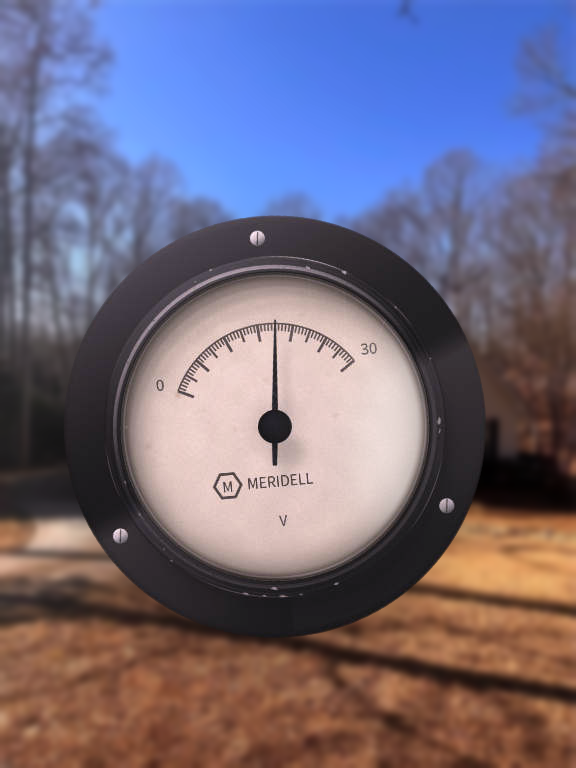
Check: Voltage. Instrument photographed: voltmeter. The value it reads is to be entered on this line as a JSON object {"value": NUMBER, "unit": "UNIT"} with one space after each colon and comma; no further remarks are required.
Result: {"value": 17.5, "unit": "V"}
